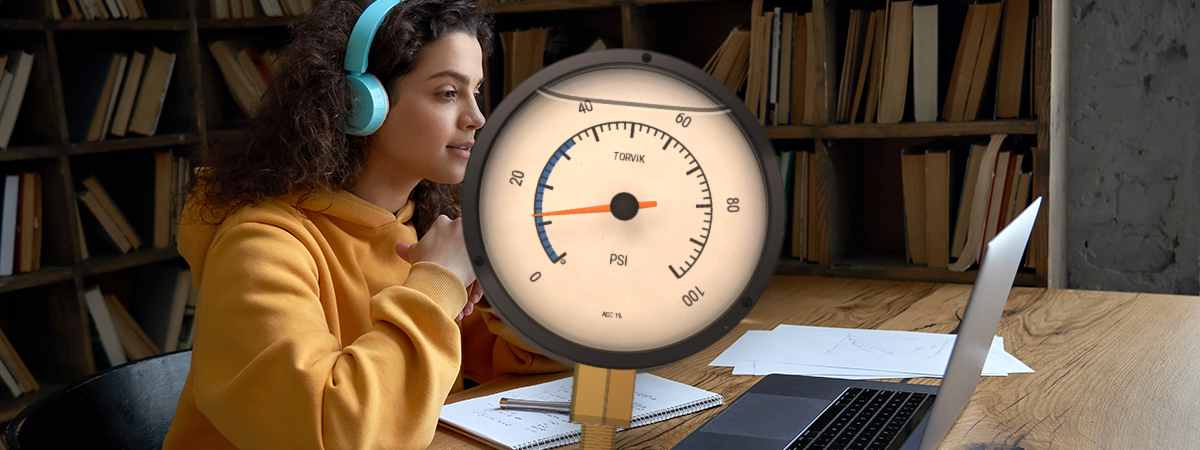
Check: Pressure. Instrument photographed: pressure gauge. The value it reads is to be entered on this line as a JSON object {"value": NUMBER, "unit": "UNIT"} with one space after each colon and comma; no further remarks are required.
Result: {"value": 12, "unit": "psi"}
